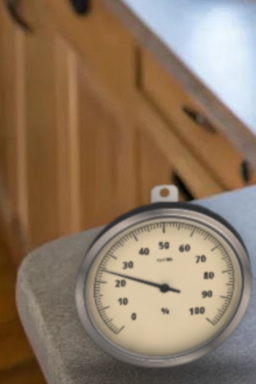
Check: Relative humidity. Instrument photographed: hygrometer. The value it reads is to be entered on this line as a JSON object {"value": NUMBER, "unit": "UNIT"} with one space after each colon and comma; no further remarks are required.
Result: {"value": 25, "unit": "%"}
